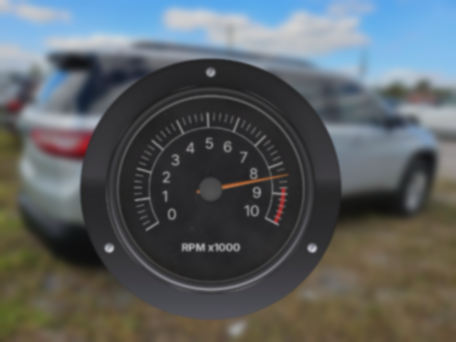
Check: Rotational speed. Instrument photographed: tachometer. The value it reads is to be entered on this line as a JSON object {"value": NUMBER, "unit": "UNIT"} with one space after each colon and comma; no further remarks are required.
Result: {"value": 8400, "unit": "rpm"}
